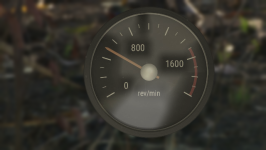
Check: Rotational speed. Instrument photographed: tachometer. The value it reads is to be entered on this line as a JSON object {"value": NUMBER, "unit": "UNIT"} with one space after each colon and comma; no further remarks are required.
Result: {"value": 500, "unit": "rpm"}
